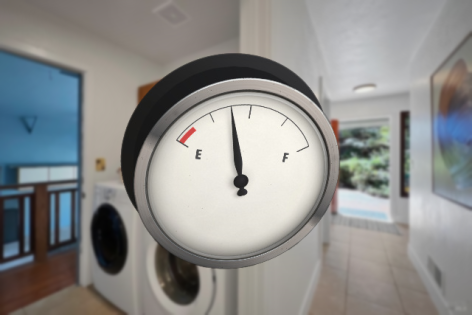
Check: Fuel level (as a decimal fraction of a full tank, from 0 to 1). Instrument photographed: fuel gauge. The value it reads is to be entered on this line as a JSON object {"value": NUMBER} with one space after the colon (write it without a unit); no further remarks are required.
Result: {"value": 0.375}
